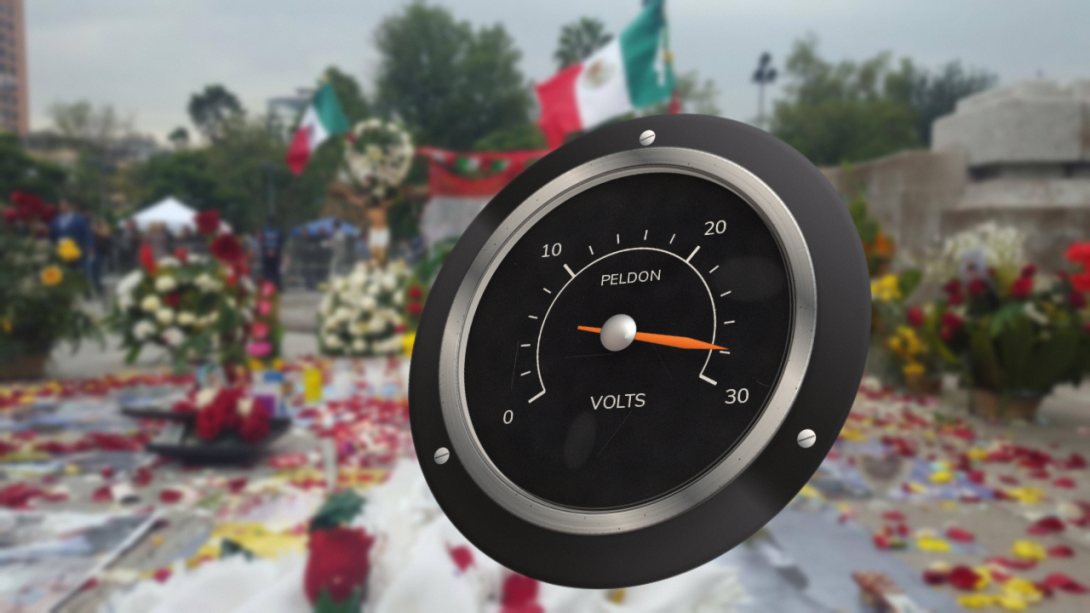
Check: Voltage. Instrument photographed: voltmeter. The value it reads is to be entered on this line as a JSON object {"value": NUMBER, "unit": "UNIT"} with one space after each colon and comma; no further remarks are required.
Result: {"value": 28, "unit": "V"}
